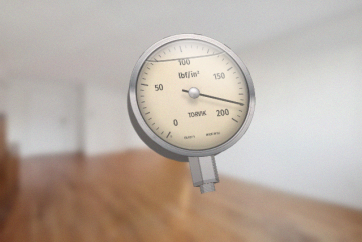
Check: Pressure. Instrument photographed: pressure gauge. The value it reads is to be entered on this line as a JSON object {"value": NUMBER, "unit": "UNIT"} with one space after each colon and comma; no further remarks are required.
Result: {"value": 185, "unit": "psi"}
